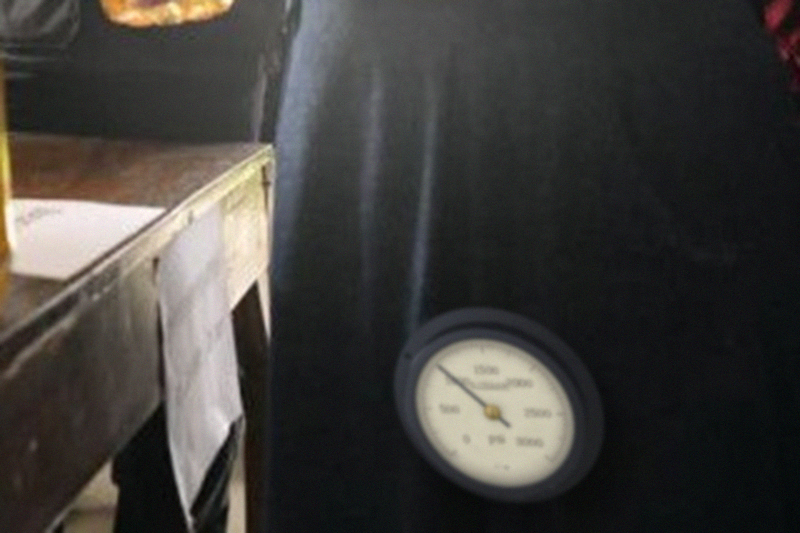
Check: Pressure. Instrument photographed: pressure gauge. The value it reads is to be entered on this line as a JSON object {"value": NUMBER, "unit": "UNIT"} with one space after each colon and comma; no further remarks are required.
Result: {"value": 1000, "unit": "psi"}
